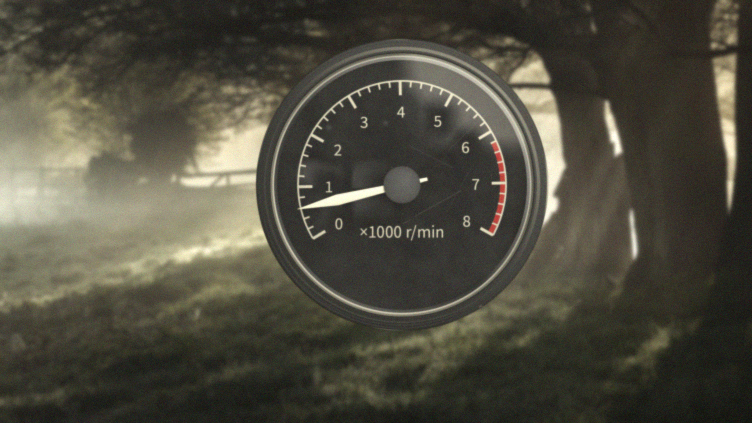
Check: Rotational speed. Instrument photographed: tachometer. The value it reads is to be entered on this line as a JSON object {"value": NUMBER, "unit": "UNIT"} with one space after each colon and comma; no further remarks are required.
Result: {"value": 600, "unit": "rpm"}
